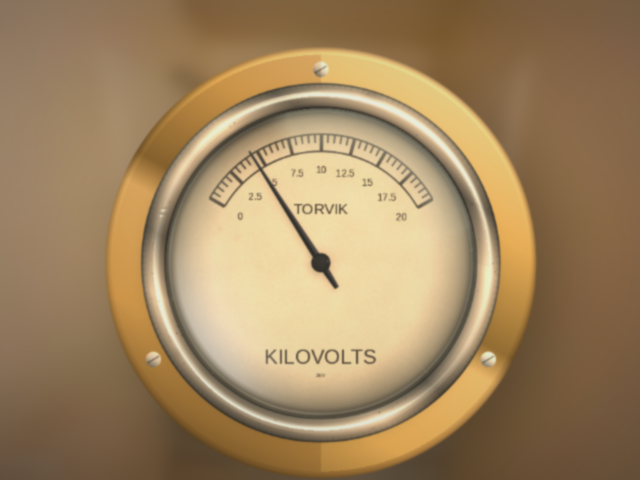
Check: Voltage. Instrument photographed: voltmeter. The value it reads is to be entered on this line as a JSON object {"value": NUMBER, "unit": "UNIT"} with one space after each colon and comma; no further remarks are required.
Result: {"value": 4.5, "unit": "kV"}
